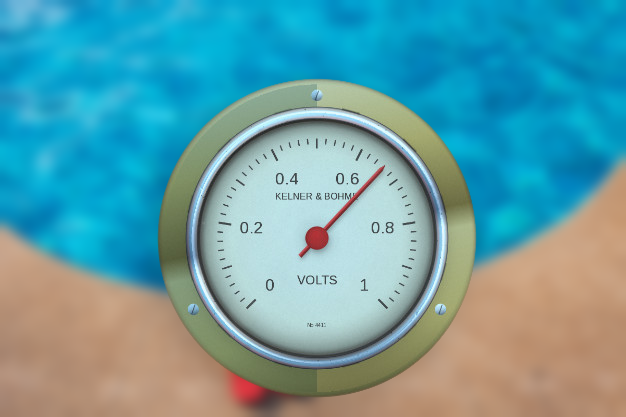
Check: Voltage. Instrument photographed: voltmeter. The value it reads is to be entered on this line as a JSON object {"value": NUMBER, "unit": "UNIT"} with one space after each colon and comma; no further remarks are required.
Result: {"value": 0.66, "unit": "V"}
